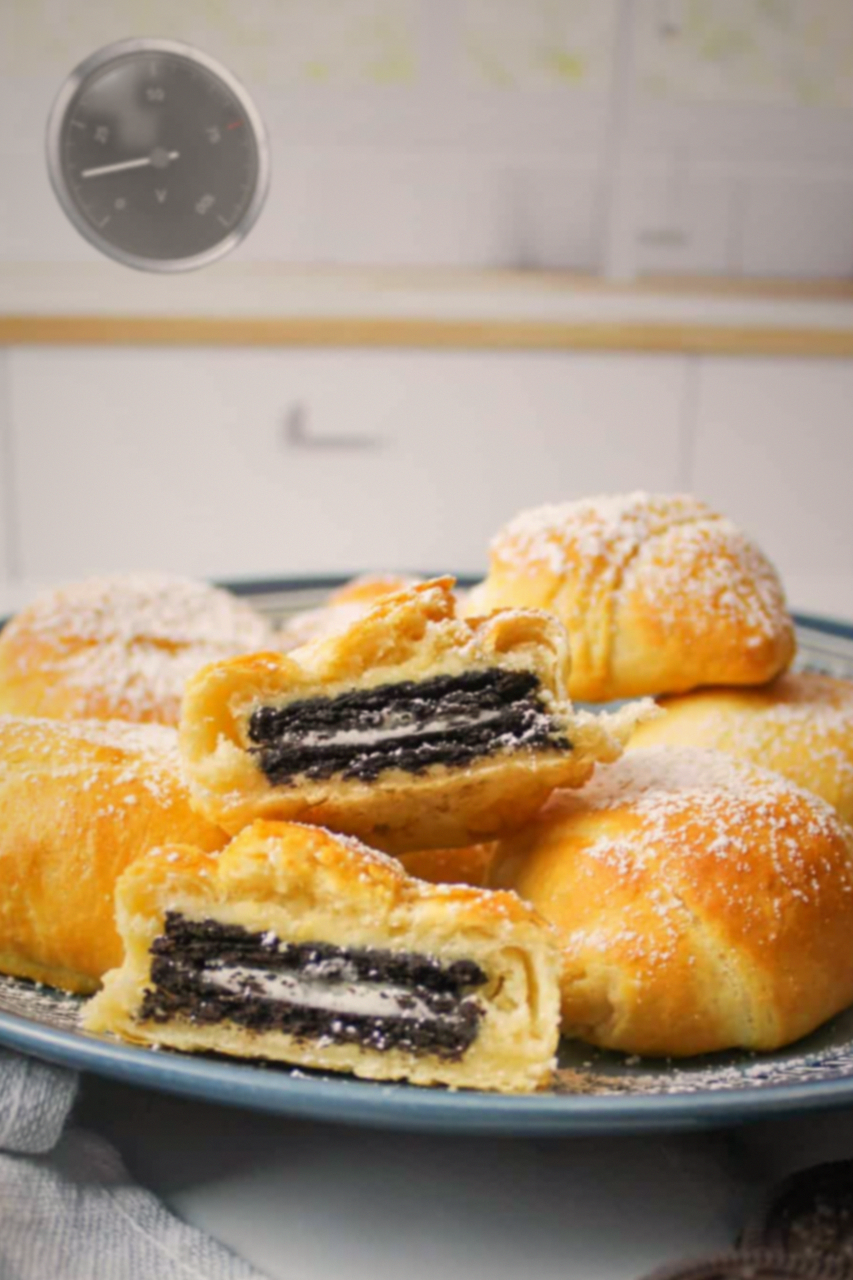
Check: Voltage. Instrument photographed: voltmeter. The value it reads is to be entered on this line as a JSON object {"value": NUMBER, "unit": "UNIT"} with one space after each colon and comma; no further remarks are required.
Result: {"value": 12.5, "unit": "V"}
